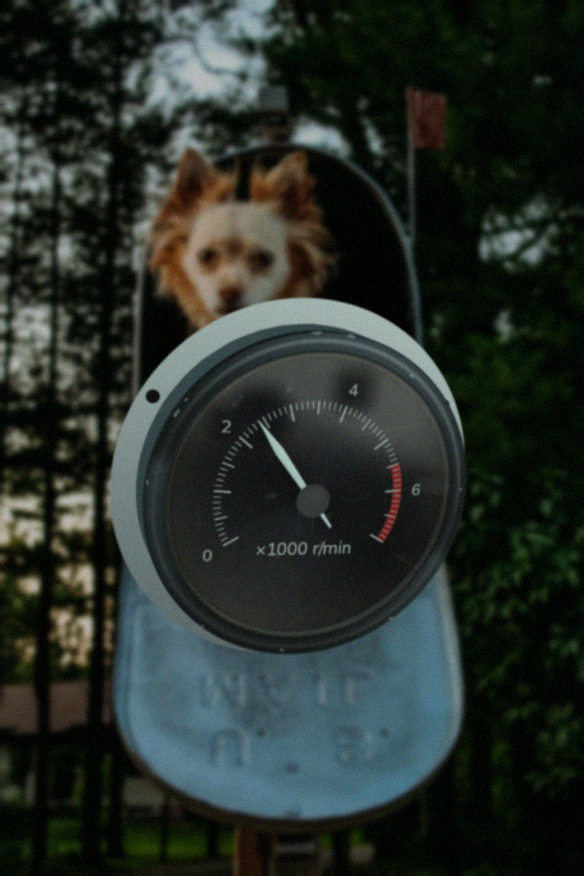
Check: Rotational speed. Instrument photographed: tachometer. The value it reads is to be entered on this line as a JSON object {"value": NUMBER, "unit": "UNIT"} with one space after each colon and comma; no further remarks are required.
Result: {"value": 2400, "unit": "rpm"}
